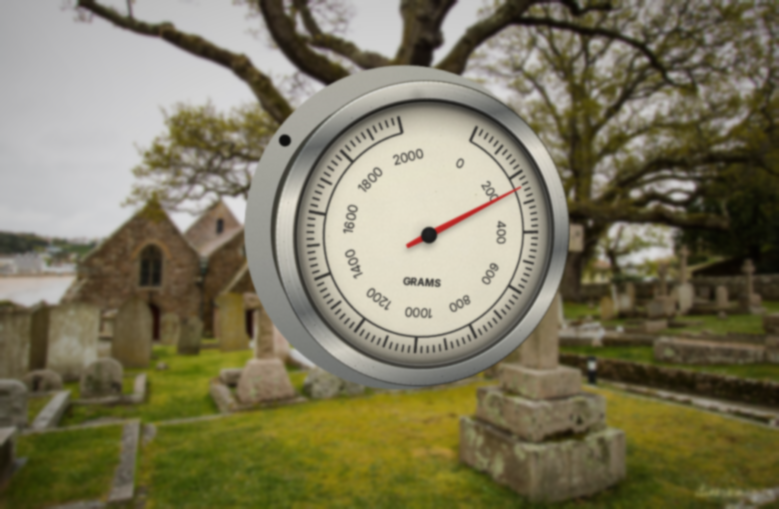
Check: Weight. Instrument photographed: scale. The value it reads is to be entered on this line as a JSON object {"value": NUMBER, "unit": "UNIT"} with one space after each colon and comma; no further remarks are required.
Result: {"value": 240, "unit": "g"}
